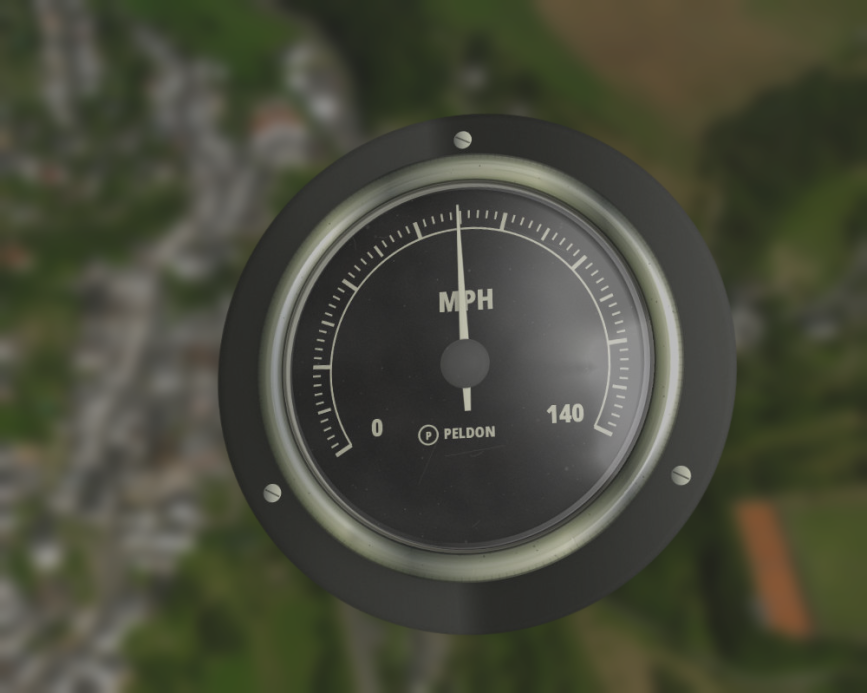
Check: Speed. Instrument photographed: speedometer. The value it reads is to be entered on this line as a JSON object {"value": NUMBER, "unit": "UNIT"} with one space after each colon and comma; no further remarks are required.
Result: {"value": 70, "unit": "mph"}
